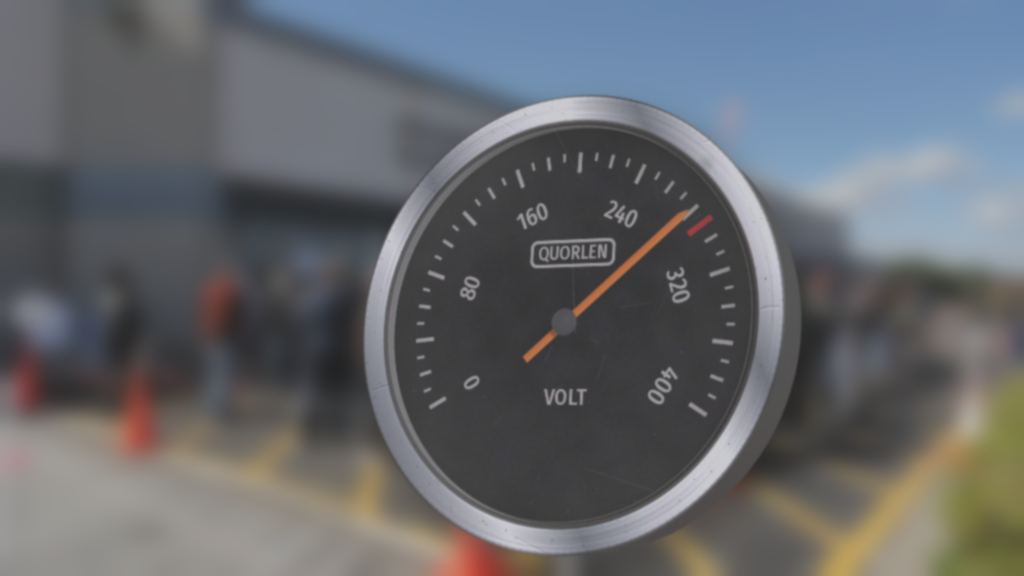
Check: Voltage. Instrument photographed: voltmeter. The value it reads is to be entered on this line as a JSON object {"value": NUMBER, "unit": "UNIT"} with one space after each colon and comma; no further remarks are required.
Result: {"value": 280, "unit": "V"}
